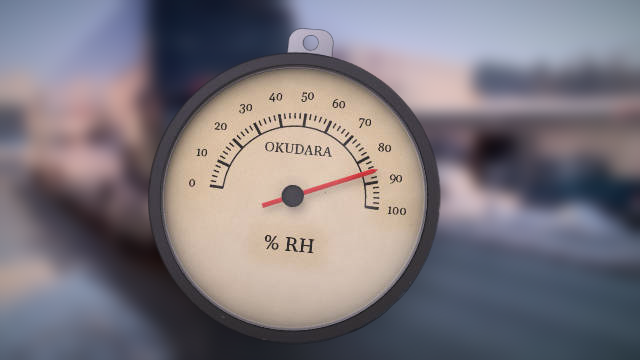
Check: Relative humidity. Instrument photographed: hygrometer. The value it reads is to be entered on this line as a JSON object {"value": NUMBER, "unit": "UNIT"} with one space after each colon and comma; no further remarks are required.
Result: {"value": 86, "unit": "%"}
